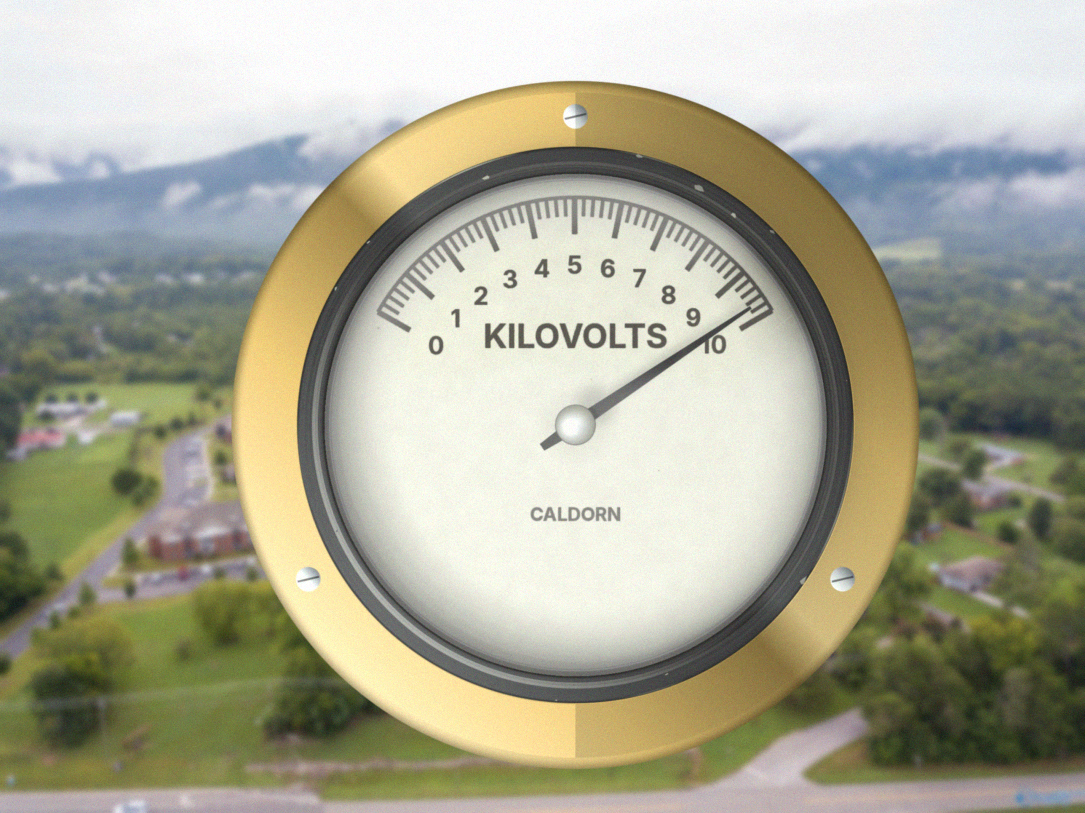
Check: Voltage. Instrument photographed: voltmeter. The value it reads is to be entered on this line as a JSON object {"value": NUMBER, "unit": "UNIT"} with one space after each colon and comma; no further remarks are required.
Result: {"value": 9.7, "unit": "kV"}
